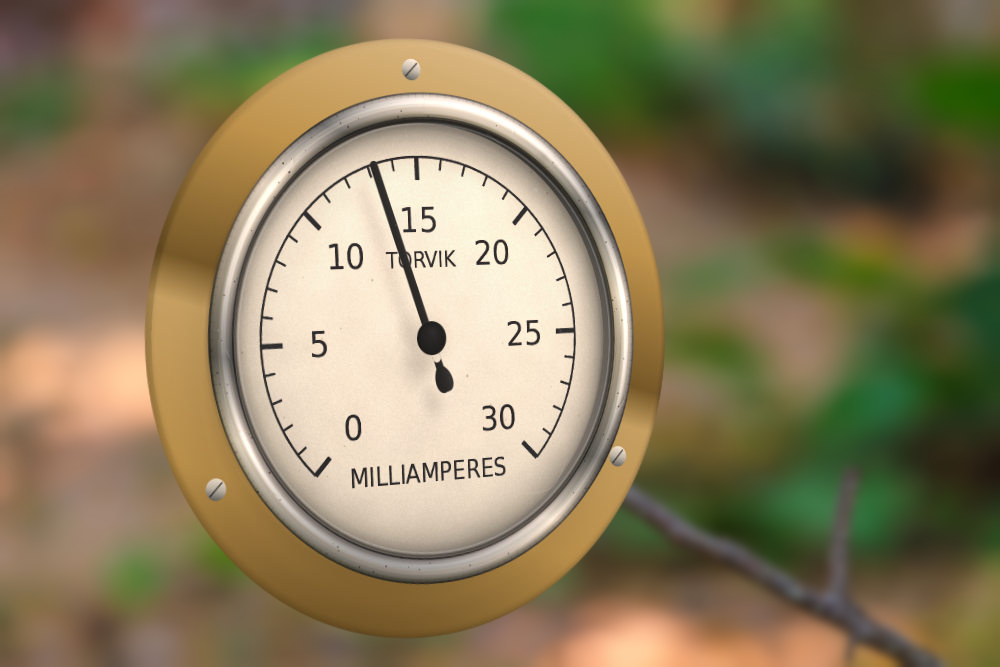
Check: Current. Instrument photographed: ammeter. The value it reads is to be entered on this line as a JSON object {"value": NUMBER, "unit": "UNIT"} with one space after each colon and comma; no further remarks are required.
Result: {"value": 13, "unit": "mA"}
